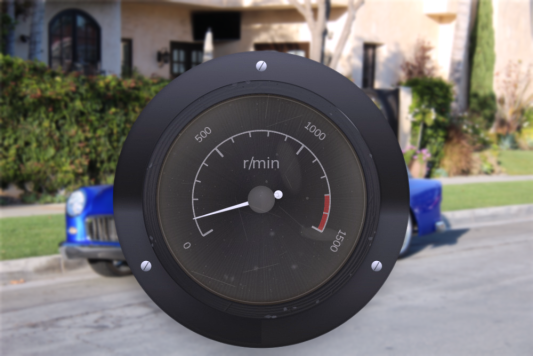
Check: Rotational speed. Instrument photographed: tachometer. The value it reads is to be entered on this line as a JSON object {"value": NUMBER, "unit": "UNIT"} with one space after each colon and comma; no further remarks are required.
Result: {"value": 100, "unit": "rpm"}
